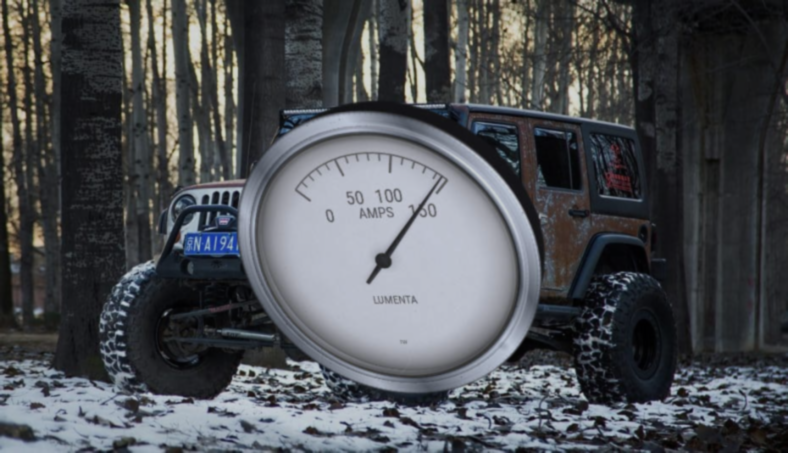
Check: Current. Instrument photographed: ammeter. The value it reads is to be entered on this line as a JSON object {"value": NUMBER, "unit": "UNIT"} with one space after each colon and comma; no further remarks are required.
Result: {"value": 145, "unit": "A"}
